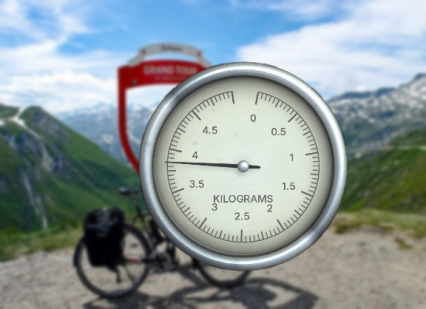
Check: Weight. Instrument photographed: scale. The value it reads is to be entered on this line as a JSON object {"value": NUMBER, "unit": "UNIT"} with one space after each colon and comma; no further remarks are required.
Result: {"value": 3.85, "unit": "kg"}
